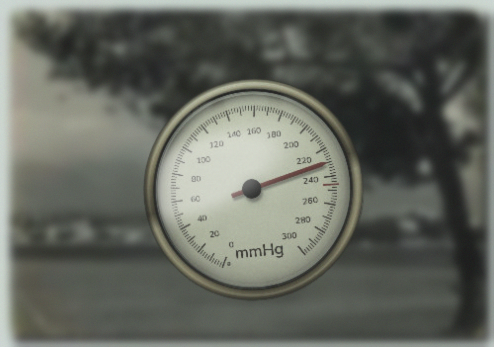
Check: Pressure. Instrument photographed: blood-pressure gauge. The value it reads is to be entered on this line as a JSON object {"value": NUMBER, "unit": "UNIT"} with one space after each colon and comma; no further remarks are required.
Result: {"value": 230, "unit": "mmHg"}
